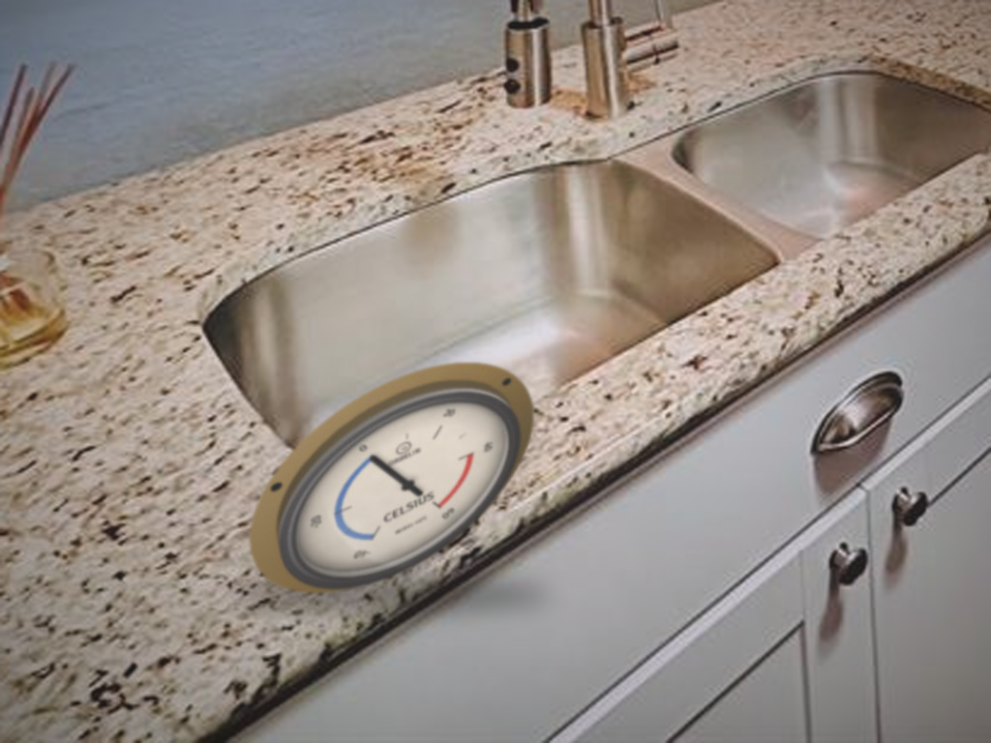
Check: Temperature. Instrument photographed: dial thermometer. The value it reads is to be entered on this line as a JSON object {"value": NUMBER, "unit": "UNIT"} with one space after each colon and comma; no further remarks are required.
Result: {"value": 0, "unit": "°C"}
